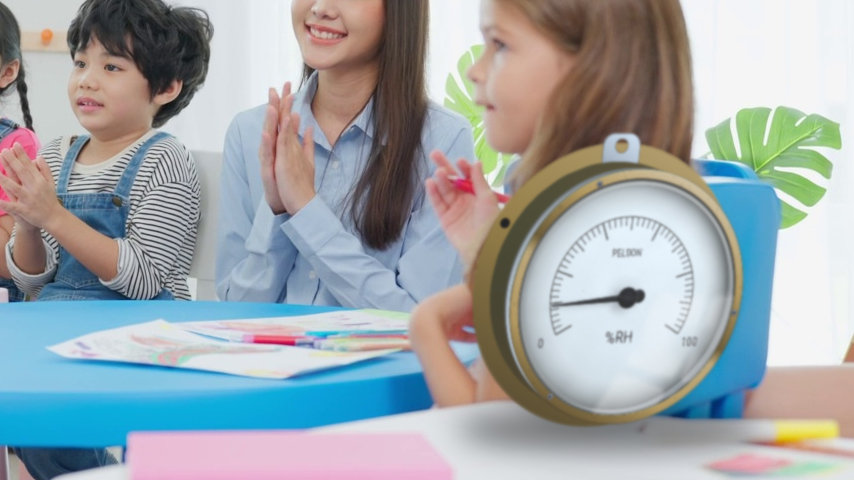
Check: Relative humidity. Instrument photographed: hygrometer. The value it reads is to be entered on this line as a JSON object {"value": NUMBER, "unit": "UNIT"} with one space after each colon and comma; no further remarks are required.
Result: {"value": 10, "unit": "%"}
